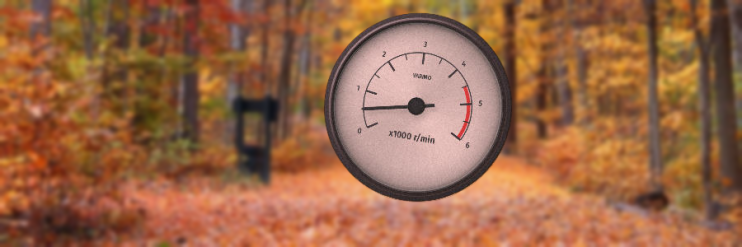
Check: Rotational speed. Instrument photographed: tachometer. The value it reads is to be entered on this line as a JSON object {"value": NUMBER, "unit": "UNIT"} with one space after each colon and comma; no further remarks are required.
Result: {"value": 500, "unit": "rpm"}
